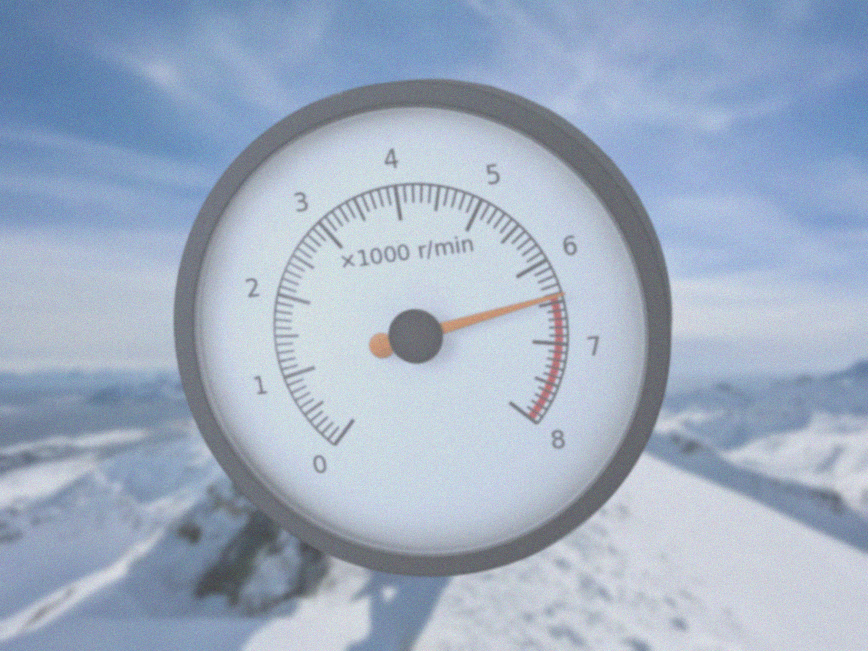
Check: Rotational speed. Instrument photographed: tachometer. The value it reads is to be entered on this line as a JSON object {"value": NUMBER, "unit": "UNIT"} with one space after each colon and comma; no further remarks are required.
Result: {"value": 6400, "unit": "rpm"}
